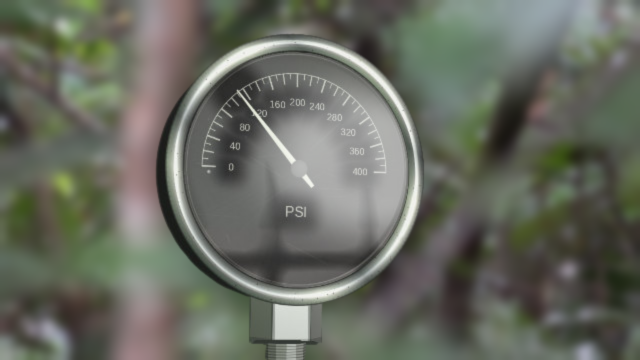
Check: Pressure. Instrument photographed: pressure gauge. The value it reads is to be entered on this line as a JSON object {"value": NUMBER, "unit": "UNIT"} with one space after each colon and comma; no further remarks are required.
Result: {"value": 110, "unit": "psi"}
